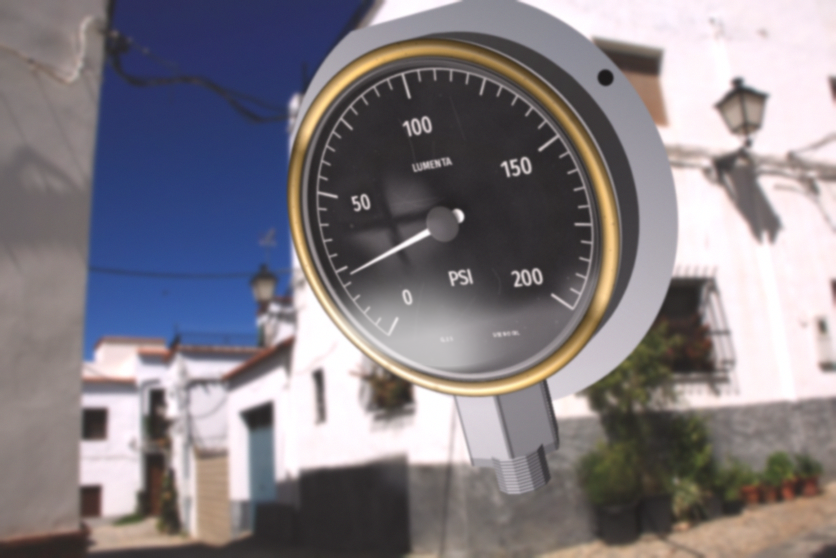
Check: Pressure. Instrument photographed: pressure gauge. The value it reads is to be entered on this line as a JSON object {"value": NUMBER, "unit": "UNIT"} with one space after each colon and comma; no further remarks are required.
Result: {"value": 22.5, "unit": "psi"}
